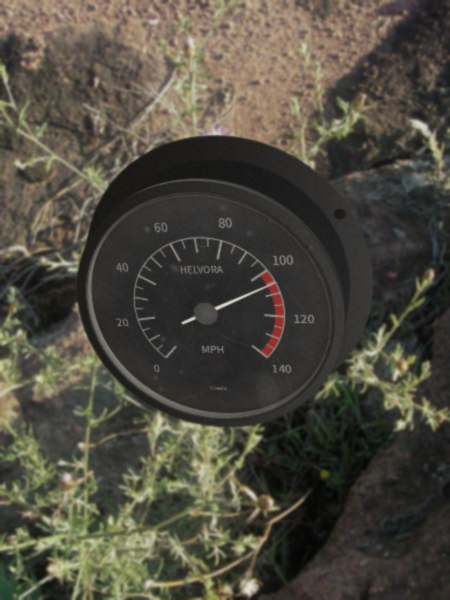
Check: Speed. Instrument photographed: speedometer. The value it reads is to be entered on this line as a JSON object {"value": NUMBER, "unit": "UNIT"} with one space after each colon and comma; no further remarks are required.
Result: {"value": 105, "unit": "mph"}
